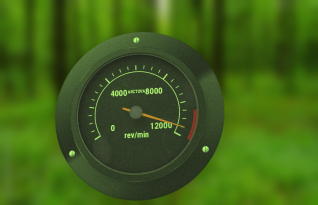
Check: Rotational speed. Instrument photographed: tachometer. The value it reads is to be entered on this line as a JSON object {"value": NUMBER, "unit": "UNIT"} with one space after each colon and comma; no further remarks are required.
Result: {"value": 11500, "unit": "rpm"}
